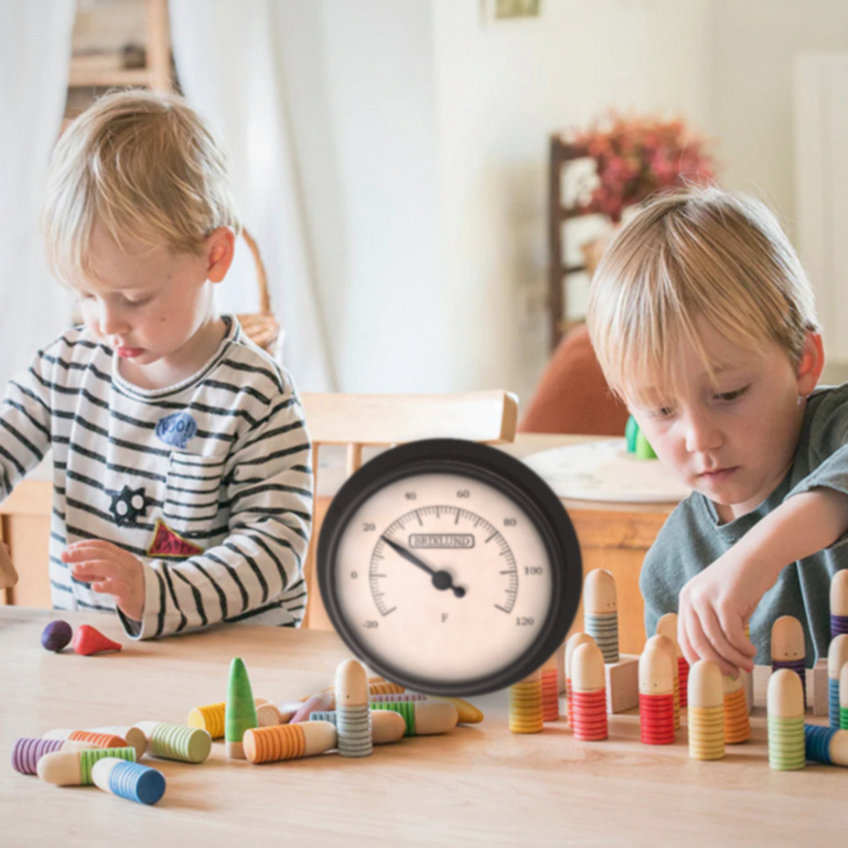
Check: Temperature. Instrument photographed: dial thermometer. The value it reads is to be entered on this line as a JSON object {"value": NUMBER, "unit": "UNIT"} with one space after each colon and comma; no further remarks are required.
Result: {"value": 20, "unit": "°F"}
